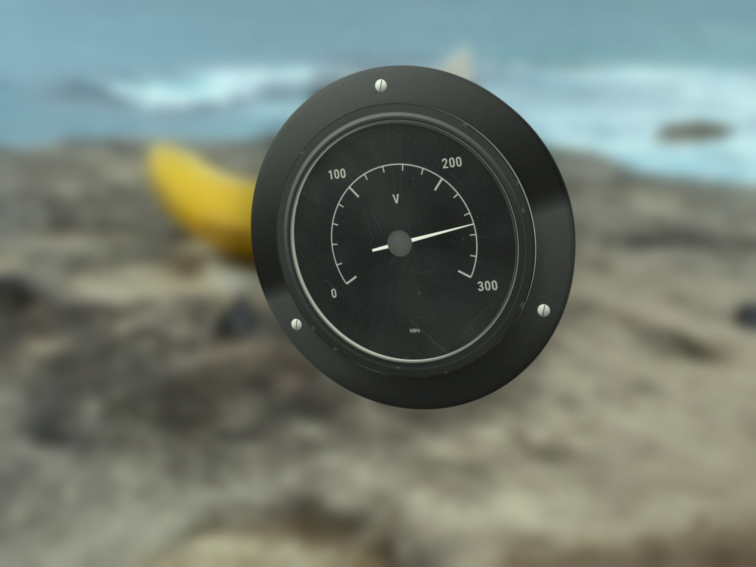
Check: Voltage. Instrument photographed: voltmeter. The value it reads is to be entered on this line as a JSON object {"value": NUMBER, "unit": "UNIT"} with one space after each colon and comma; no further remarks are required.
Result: {"value": 250, "unit": "V"}
